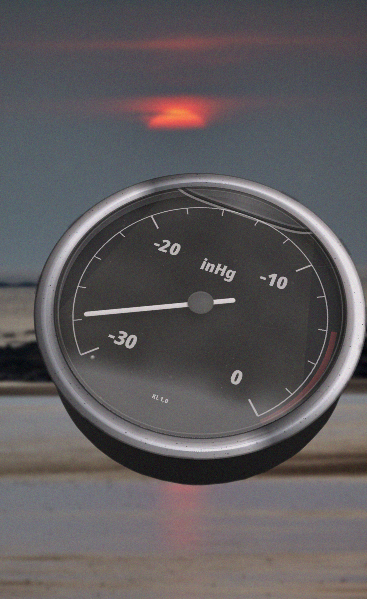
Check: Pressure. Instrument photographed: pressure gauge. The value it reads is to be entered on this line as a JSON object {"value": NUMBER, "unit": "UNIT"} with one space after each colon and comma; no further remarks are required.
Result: {"value": -28, "unit": "inHg"}
